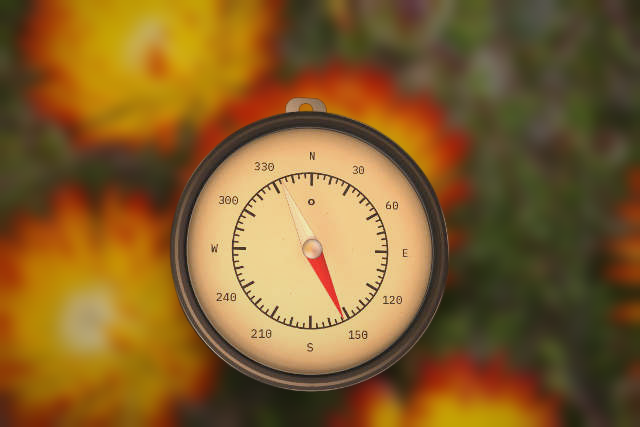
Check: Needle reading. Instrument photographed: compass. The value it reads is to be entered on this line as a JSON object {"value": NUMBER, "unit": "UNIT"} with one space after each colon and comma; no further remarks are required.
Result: {"value": 155, "unit": "°"}
